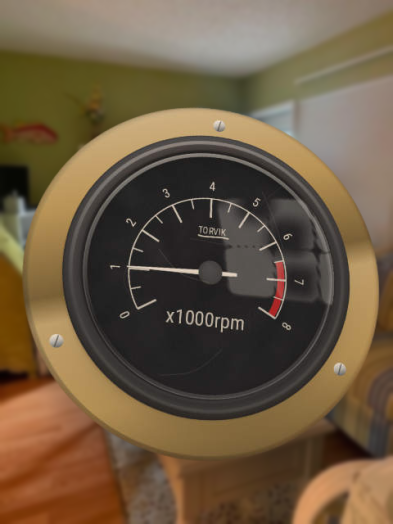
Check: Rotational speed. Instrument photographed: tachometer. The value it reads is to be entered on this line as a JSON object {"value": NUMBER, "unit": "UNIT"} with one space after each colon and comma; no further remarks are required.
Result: {"value": 1000, "unit": "rpm"}
